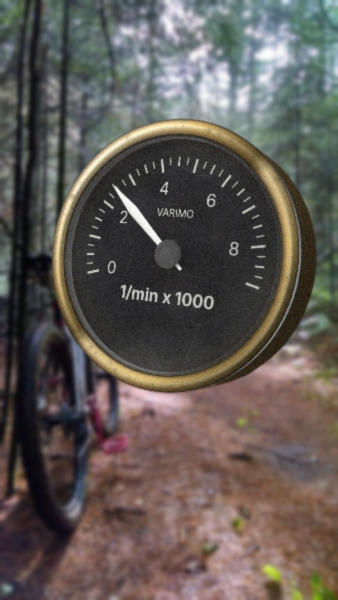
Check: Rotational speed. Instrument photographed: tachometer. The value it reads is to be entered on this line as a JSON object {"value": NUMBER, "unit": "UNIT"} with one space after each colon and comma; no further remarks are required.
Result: {"value": 2500, "unit": "rpm"}
